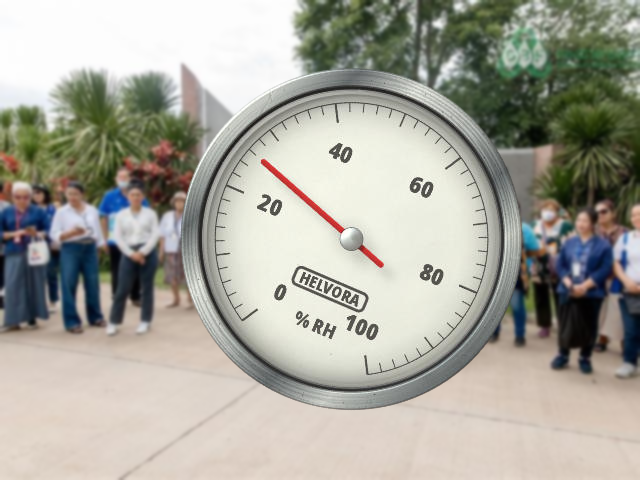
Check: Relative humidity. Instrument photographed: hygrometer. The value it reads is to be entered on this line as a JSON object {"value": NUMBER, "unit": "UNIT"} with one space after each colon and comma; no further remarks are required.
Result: {"value": 26, "unit": "%"}
